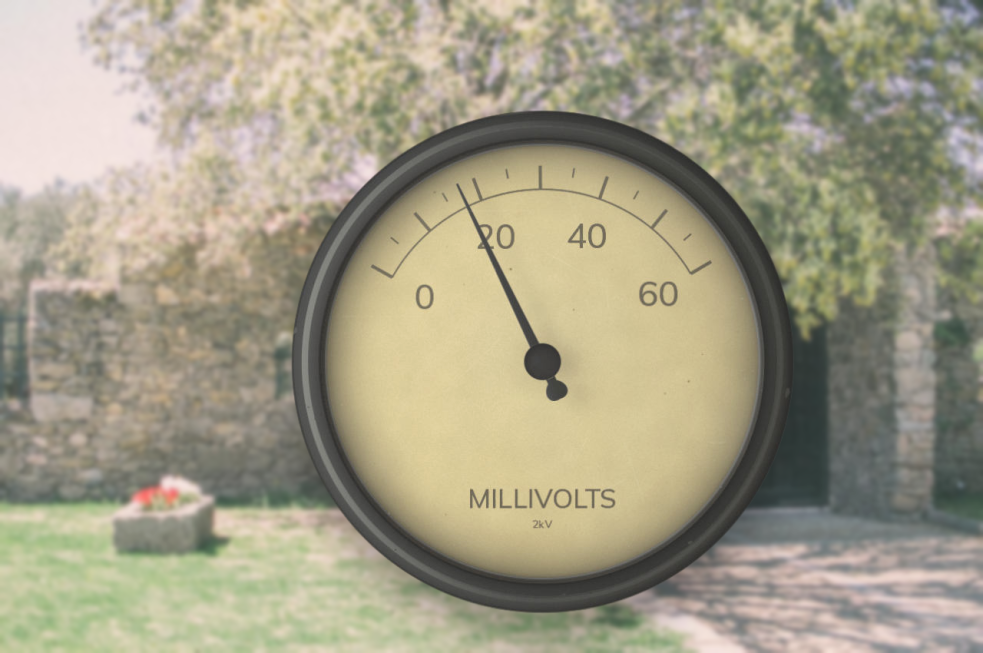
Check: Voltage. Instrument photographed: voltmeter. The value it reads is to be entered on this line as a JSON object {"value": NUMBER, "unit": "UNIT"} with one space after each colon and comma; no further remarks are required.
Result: {"value": 17.5, "unit": "mV"}
